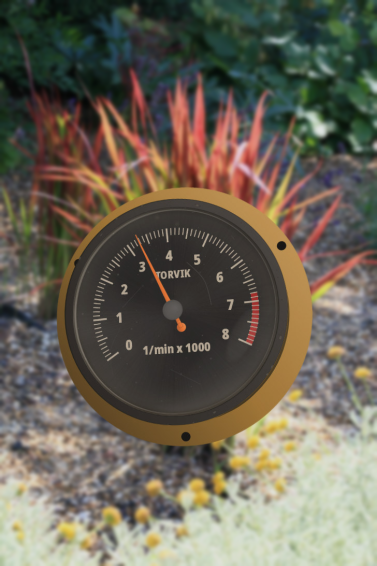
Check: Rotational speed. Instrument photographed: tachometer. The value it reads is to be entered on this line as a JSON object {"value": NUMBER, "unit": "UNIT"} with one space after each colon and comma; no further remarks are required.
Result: {"value": 3300, "unit": "rpm"}
